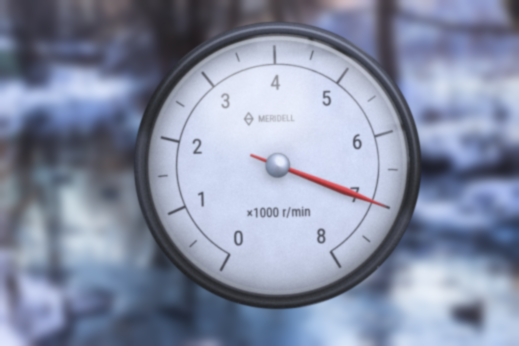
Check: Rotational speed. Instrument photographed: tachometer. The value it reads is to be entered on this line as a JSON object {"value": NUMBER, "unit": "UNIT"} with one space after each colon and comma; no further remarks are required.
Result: {"value": 7000, "unit": "rpm"}
